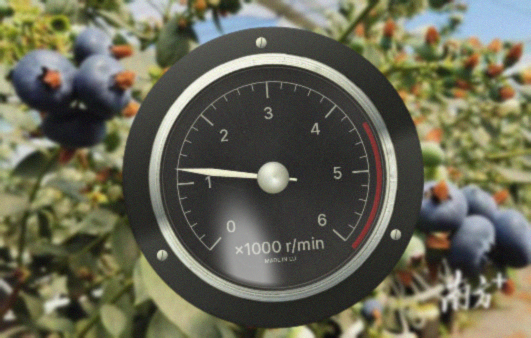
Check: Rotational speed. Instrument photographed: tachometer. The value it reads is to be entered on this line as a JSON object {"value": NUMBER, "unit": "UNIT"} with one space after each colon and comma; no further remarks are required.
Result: {"value": 1200, "unit": "rpm"}
